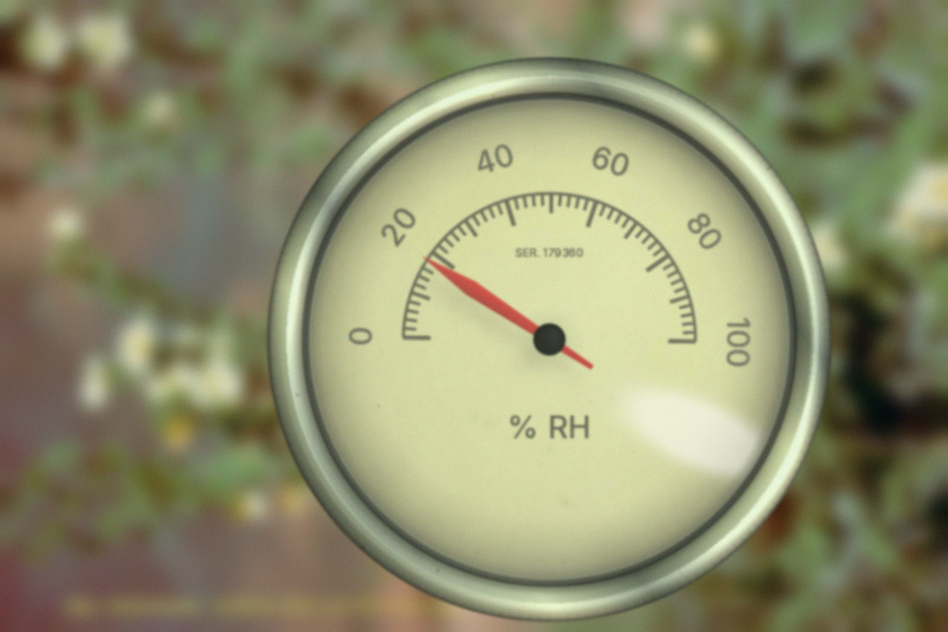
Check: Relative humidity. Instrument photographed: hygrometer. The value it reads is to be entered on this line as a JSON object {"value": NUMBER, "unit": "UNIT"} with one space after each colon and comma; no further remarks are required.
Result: {"value": 18, "unit": "%"}
